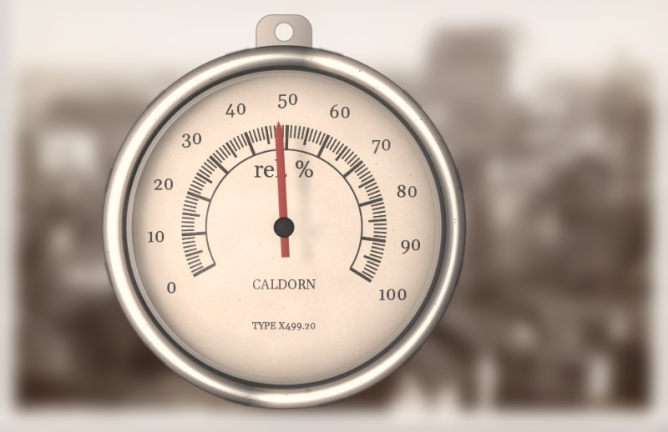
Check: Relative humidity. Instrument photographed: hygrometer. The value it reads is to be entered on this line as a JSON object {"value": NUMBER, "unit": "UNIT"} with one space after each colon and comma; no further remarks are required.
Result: {"value": 48, "unit": "%"}
